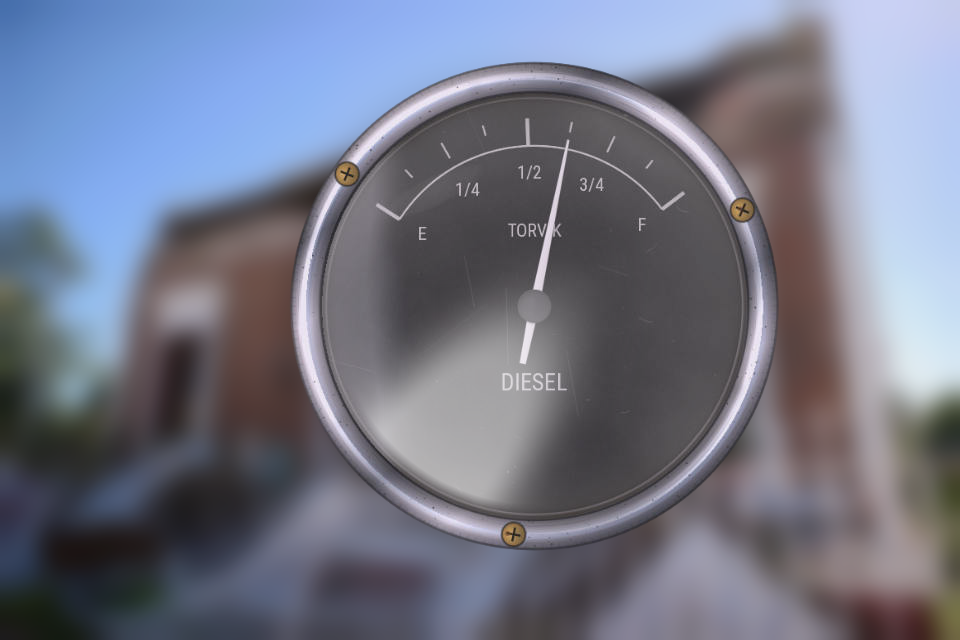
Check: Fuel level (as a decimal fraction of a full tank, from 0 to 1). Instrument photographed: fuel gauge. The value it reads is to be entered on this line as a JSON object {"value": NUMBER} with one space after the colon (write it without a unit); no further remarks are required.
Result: {"value": 0.625}
